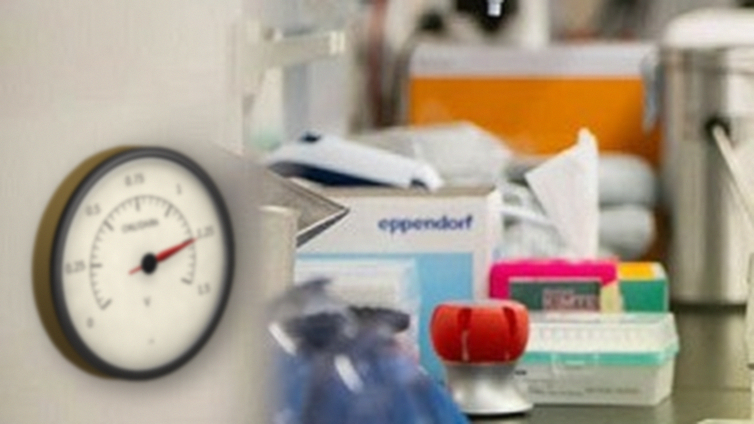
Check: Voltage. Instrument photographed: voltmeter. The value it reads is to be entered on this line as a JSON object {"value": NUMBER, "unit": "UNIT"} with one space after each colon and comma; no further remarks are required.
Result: {"value": 1.25, "unit": "V"}
